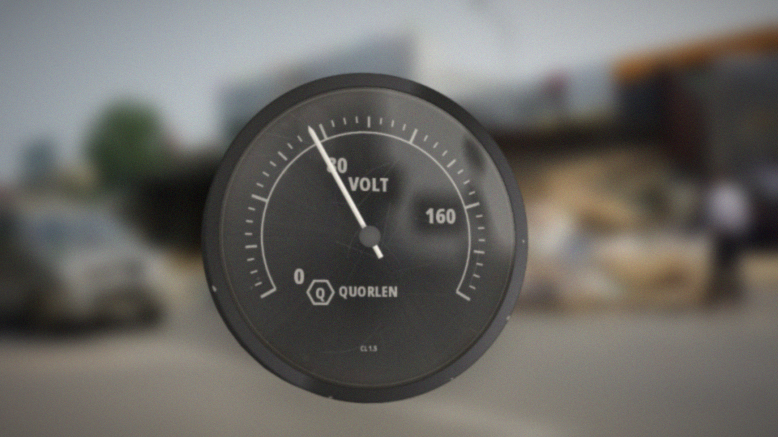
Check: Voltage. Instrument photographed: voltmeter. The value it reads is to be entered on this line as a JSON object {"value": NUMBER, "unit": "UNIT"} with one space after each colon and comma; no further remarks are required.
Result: {"value": 75, "unit": "V"}
